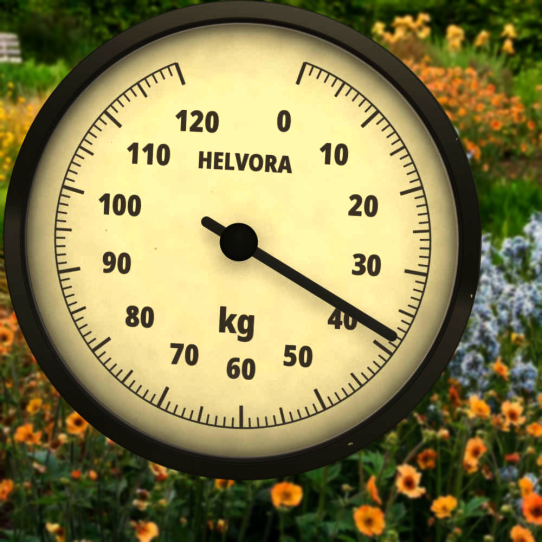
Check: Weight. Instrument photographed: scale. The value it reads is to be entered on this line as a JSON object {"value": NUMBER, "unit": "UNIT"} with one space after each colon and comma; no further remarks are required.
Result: {"value": 38, "unit": "kg"}
